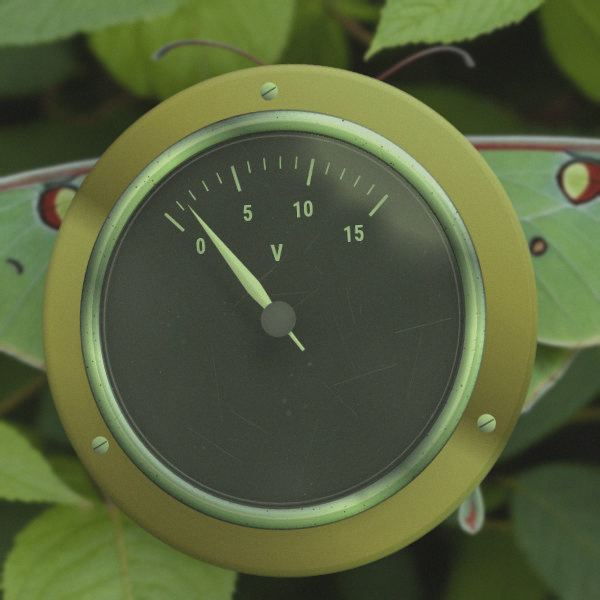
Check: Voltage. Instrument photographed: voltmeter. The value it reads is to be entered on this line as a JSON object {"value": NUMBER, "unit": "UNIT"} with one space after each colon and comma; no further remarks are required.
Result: {"value": 1.5, "unit": "V"}
